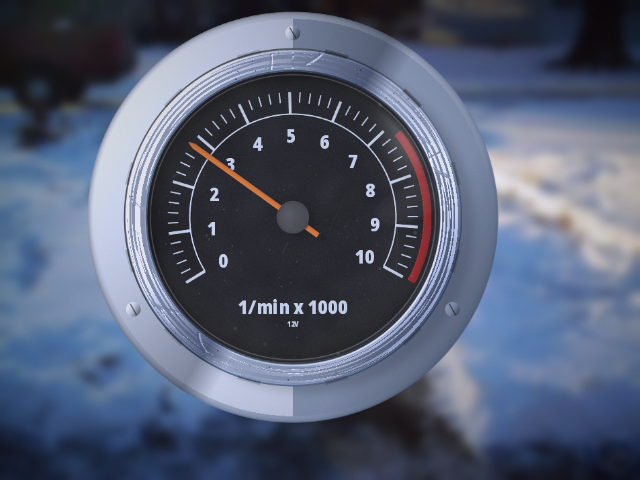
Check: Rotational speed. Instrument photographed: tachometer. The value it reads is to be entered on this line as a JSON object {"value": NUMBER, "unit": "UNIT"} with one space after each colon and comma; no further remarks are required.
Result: {"value": 2800, "unit": "rpm"}
